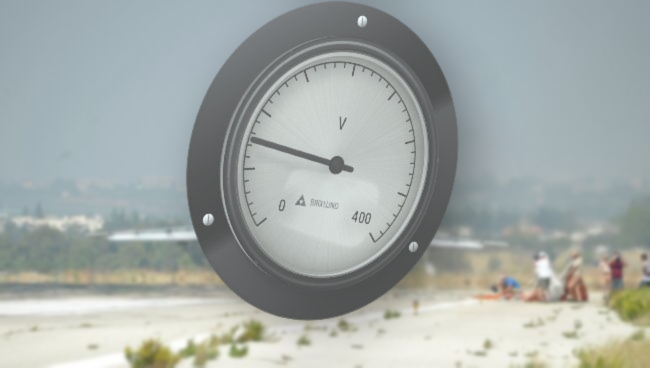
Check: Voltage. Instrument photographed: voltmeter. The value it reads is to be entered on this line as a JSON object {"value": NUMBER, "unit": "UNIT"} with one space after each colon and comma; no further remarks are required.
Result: {"value": 75, "unit": "V"}
